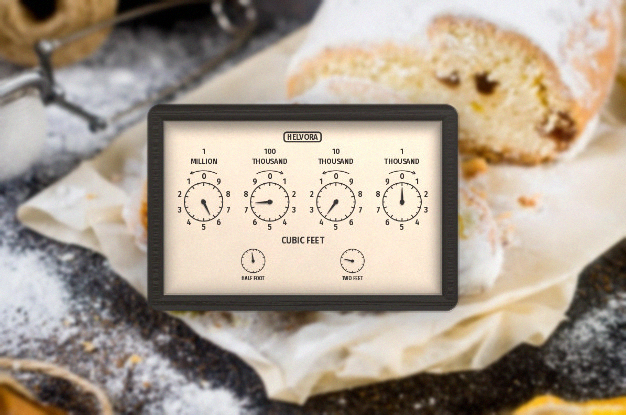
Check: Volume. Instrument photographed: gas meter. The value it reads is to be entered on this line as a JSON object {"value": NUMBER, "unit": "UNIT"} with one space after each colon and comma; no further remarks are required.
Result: {"value": 574000, "unit": "ft³"}
